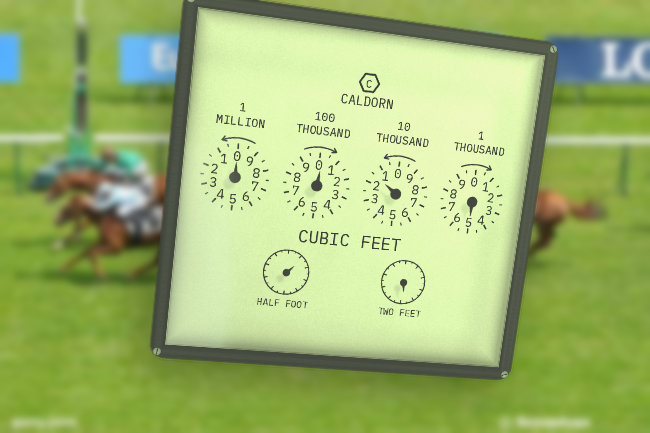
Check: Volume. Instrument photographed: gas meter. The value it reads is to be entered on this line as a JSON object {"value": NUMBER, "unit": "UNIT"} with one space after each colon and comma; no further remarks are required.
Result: {"value": 1500, "unit": "ft³"}
